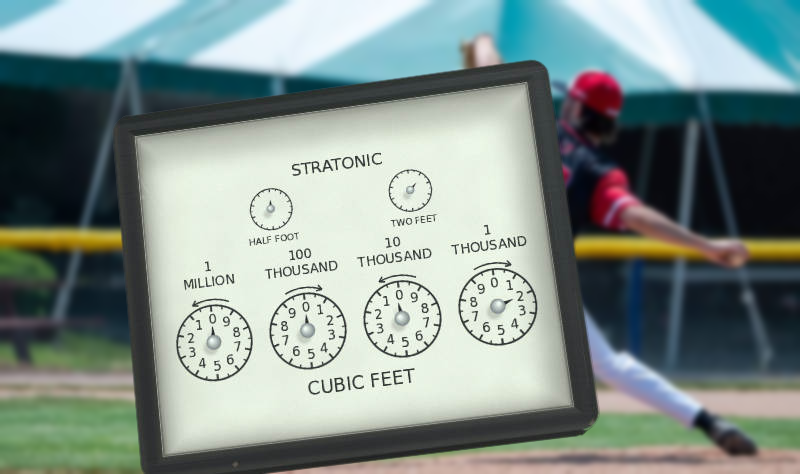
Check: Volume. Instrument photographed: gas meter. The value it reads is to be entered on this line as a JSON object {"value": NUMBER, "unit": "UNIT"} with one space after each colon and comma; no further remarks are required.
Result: {"value": 200, "unit": "ft³"}
